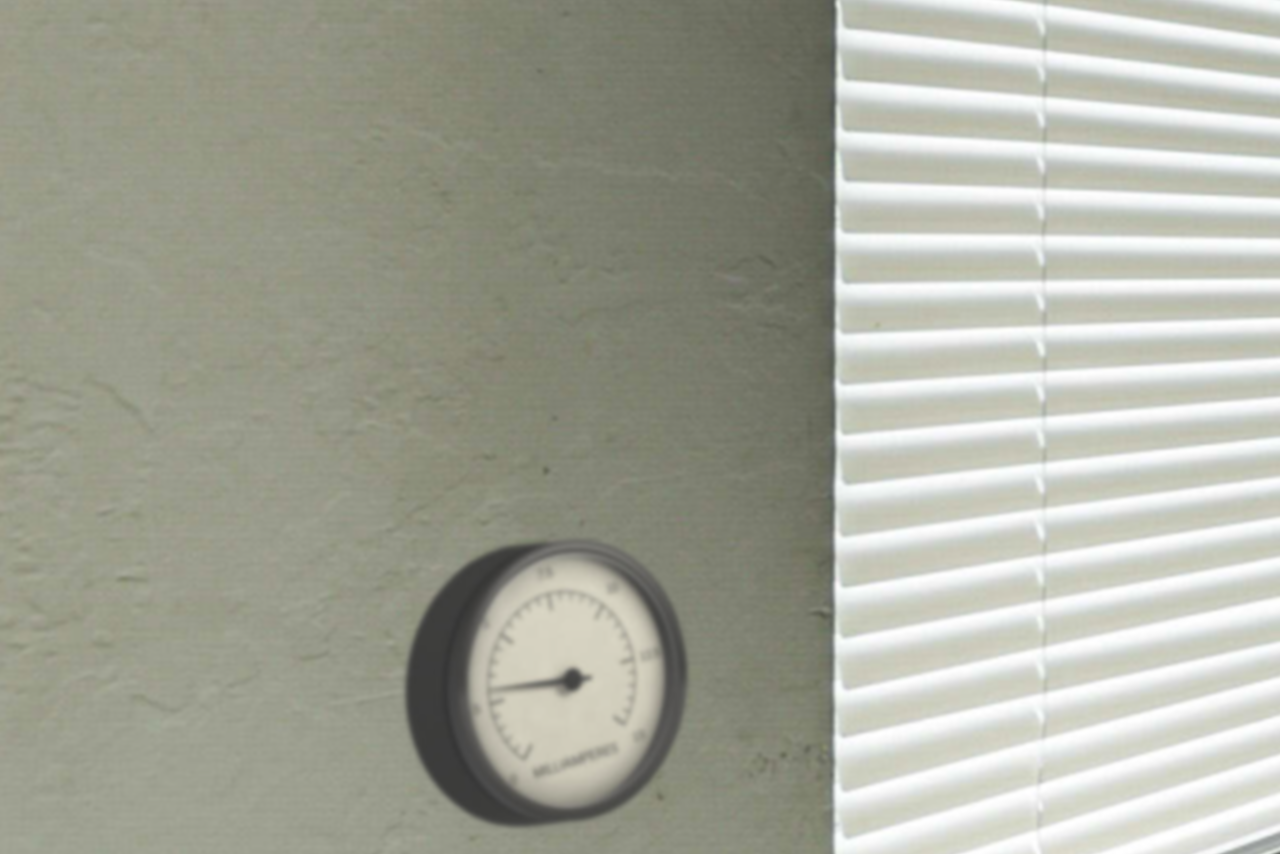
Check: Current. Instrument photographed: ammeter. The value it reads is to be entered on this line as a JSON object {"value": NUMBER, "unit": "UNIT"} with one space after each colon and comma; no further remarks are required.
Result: {"value": 3, "unit": "mA"}
